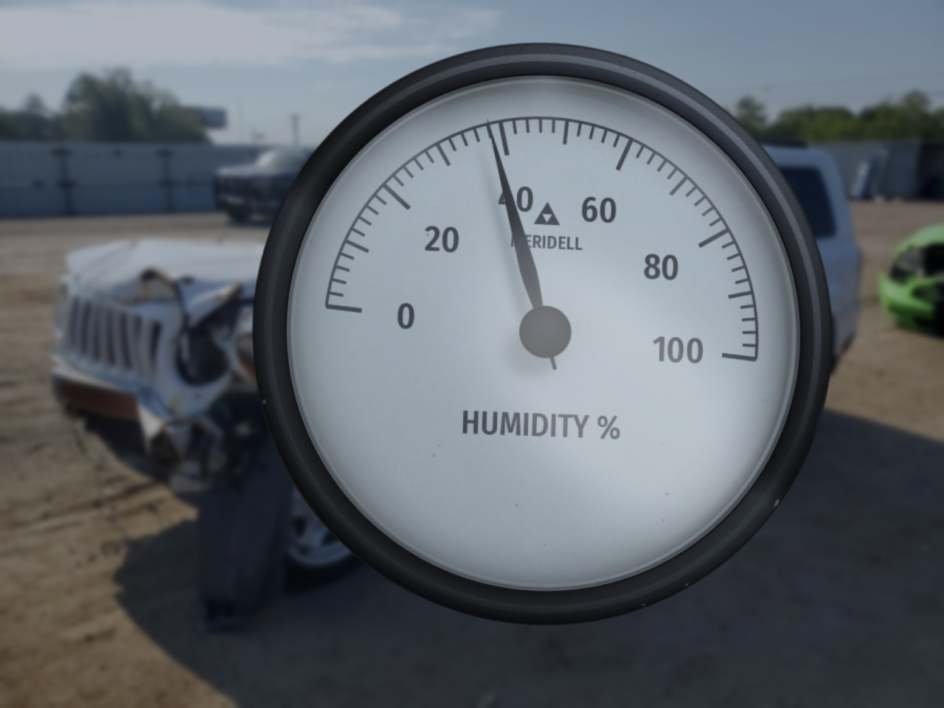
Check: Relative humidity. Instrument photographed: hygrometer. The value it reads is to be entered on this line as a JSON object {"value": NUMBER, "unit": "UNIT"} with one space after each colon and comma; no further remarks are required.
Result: {"value": 38, "unit": "%"}
